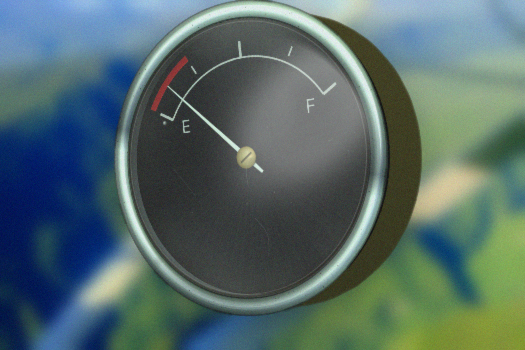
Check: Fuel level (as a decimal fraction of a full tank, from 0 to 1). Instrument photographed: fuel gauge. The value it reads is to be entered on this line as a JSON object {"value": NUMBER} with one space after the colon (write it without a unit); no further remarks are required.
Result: {"value": 0.125}
